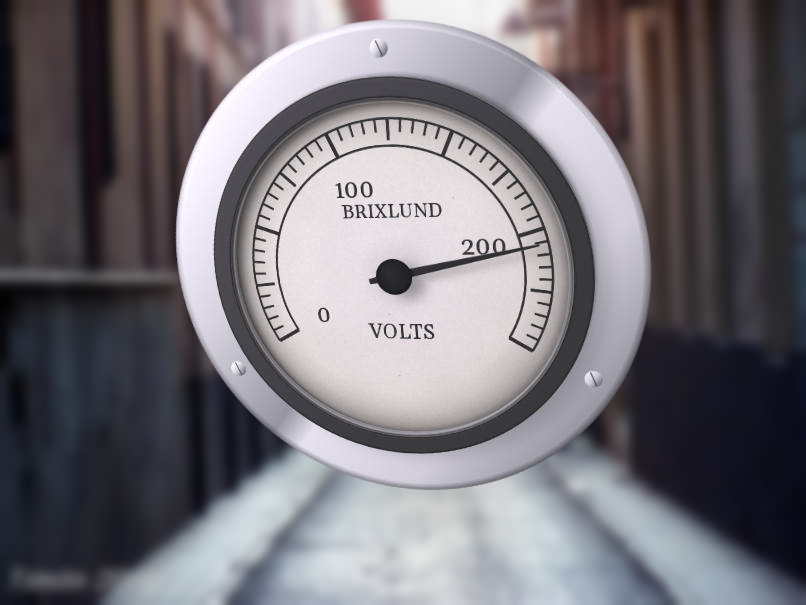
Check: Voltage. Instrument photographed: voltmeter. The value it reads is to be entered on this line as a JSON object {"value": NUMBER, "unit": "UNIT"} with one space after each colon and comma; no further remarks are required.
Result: {"value": 205, "unit": "V"}
